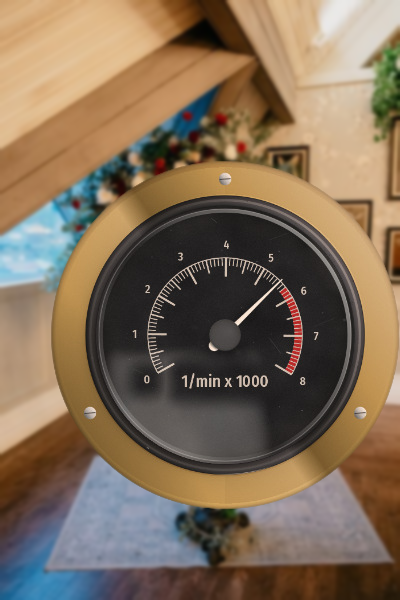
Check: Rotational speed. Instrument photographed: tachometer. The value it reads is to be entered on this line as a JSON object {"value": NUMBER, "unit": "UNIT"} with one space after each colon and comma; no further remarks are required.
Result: {"value": 5500, "unit": "rpm"}
